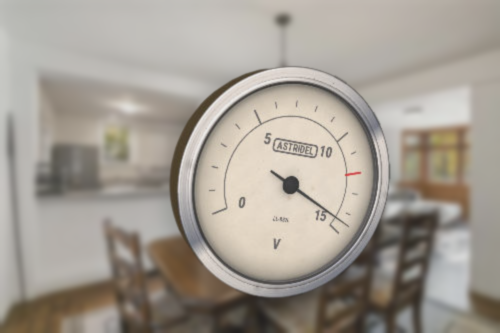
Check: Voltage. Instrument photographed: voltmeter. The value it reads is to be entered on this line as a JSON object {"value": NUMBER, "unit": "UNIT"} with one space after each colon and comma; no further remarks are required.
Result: {"value": 14.5, "unit": "V"}
